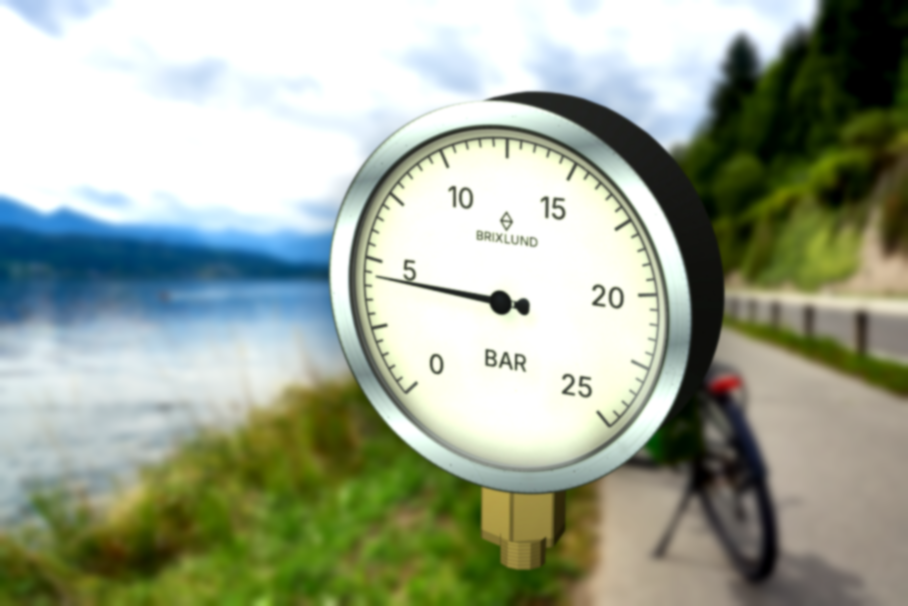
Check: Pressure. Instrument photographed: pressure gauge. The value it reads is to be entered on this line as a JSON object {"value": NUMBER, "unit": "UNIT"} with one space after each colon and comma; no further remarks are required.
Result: {"value": 4.5, "unit": "bar"}
